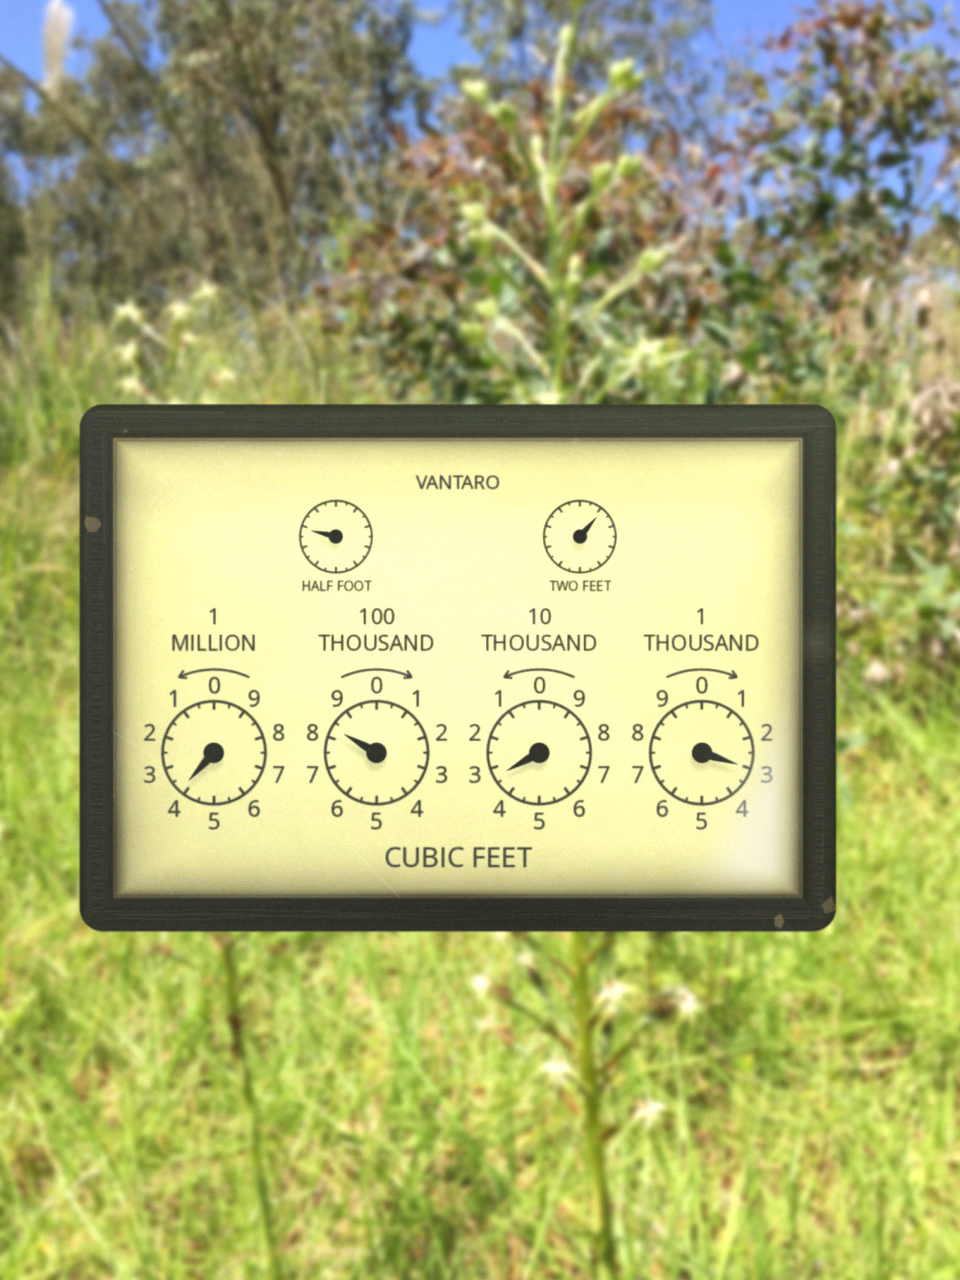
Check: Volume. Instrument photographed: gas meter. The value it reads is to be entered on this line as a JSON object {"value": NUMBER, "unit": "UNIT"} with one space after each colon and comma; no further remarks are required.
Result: {"value": 383300, "unit": "ft³"}
